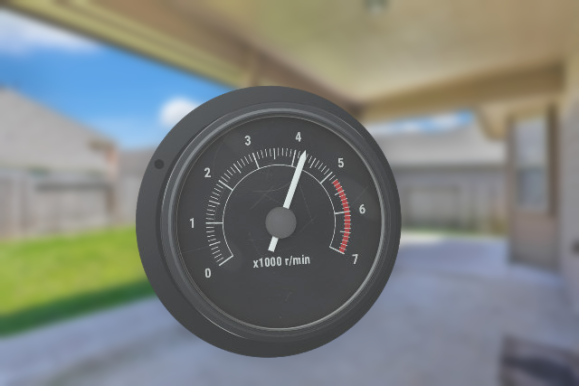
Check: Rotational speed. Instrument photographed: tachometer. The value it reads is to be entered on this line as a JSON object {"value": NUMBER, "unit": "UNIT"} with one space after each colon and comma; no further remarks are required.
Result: {"value": 4200, "unit": "rpm"}
